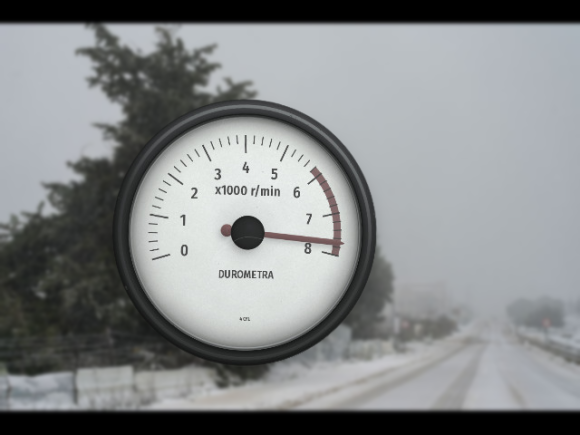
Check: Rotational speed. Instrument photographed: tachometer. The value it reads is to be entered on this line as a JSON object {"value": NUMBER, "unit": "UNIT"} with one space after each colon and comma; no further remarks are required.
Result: {"value": 7700, "unit": "rpm"}
